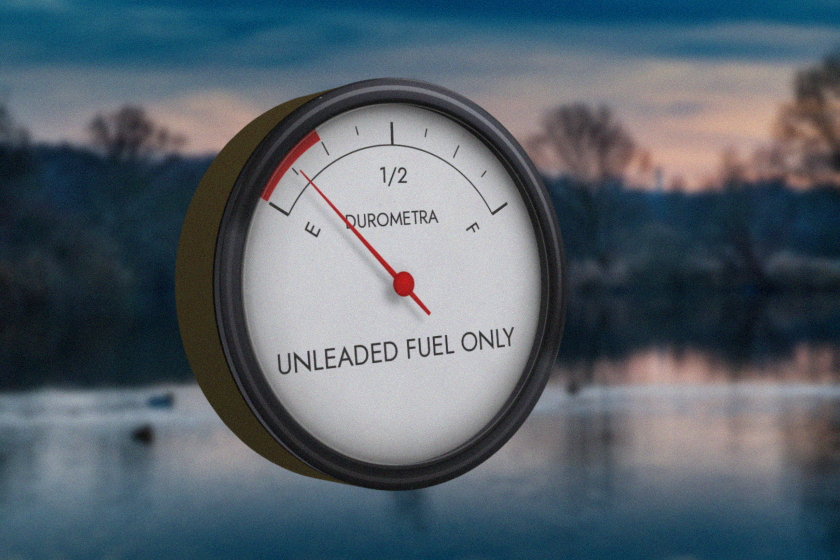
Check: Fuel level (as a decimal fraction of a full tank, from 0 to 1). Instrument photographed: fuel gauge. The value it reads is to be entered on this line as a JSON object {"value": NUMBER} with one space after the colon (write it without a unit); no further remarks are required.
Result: {"value": 0.125}
